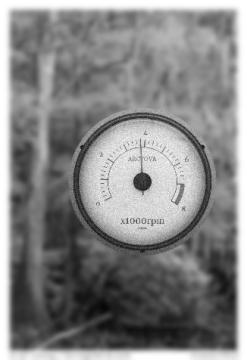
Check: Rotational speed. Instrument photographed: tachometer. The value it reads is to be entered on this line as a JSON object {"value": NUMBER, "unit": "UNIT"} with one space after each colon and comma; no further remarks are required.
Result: {"value": 3800, "unit": "rpm"}
